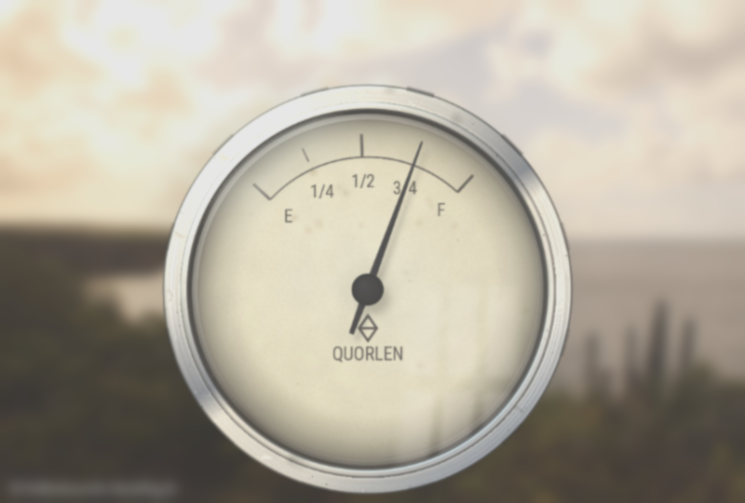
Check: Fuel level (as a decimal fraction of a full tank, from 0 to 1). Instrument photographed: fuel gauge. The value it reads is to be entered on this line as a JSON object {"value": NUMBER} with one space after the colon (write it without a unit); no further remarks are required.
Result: {"value": 0.75}
